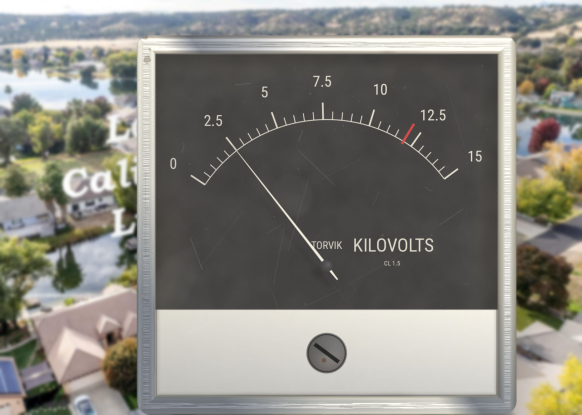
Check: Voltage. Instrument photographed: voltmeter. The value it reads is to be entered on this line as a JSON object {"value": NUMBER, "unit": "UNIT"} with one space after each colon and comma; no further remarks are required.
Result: {"value": 2.5, "unit": "kV"}
